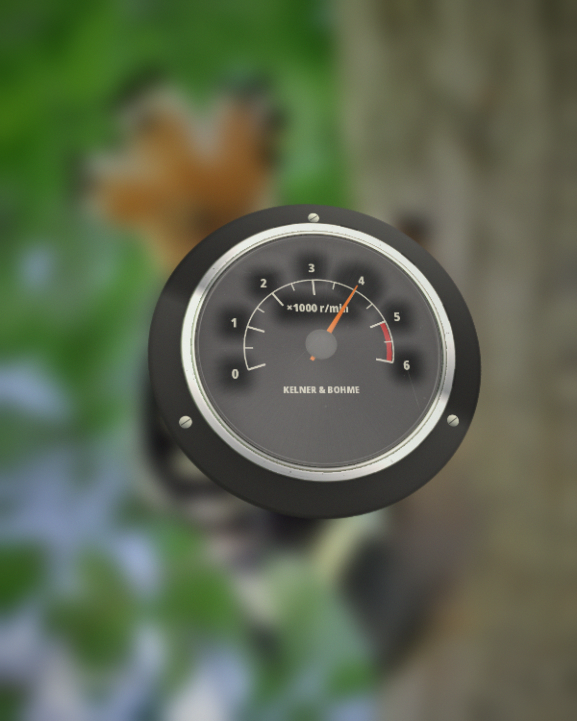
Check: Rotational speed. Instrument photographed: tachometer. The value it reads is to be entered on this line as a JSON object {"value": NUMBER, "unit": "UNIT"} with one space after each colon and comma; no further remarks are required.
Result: {"value": 4000, "unit": "rpm"}
